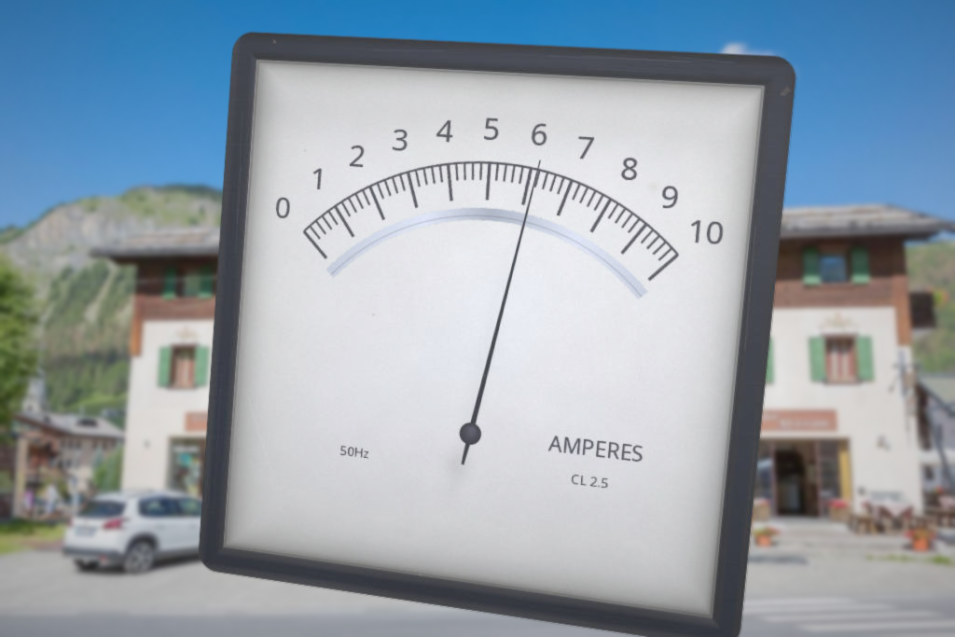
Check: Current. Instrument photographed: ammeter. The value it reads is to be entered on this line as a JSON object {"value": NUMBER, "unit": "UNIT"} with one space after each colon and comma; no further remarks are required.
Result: {"value": 6.2, "unit": "A"}
